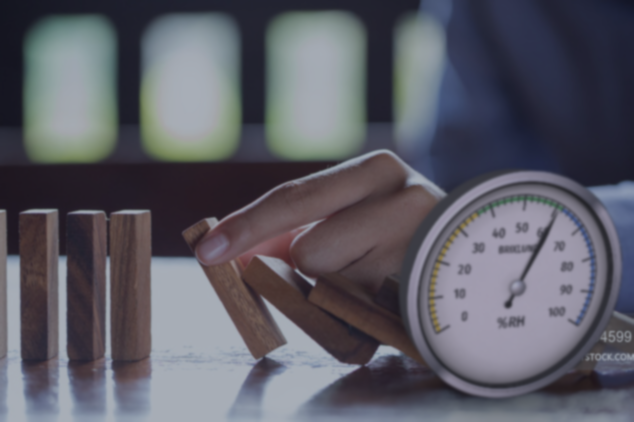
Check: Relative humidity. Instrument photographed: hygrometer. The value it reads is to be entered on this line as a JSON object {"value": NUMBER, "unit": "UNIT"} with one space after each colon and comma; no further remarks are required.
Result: {"value": 60, "unit": "%"}
